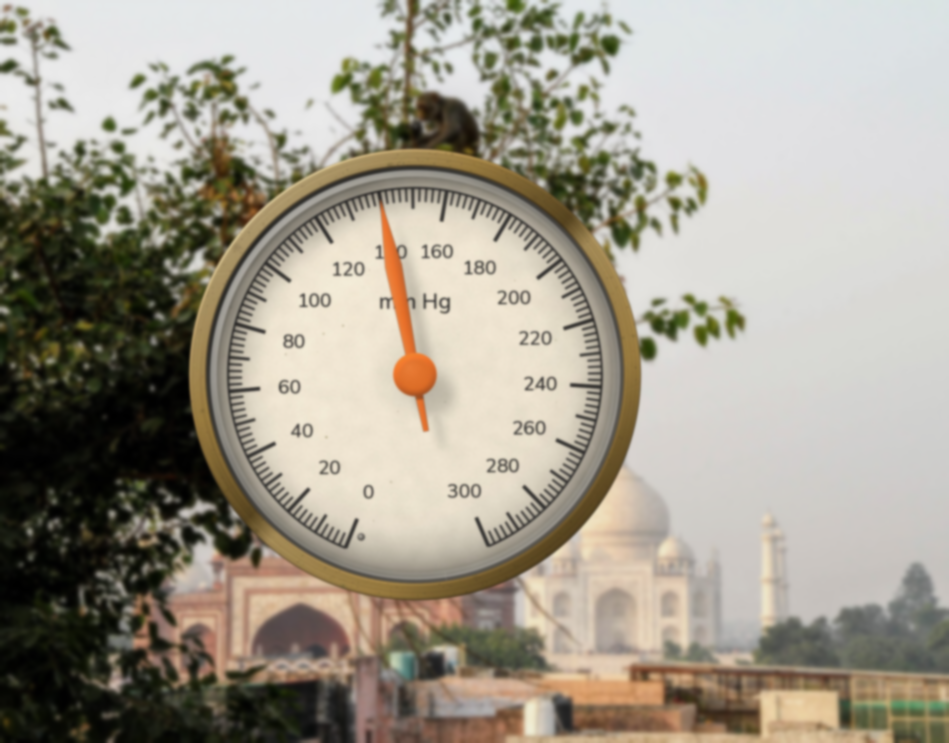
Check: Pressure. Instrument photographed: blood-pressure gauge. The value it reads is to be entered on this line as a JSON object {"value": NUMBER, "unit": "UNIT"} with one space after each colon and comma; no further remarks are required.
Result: {"value": 140, "unit": "mmHg"}
